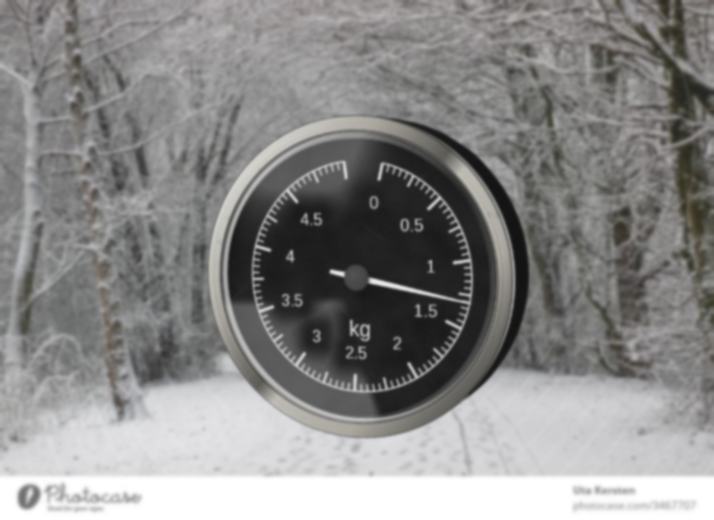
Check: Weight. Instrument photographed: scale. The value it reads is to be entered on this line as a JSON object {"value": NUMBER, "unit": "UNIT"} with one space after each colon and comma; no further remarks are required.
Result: {"value": 1.3, "unit": "kg"}
